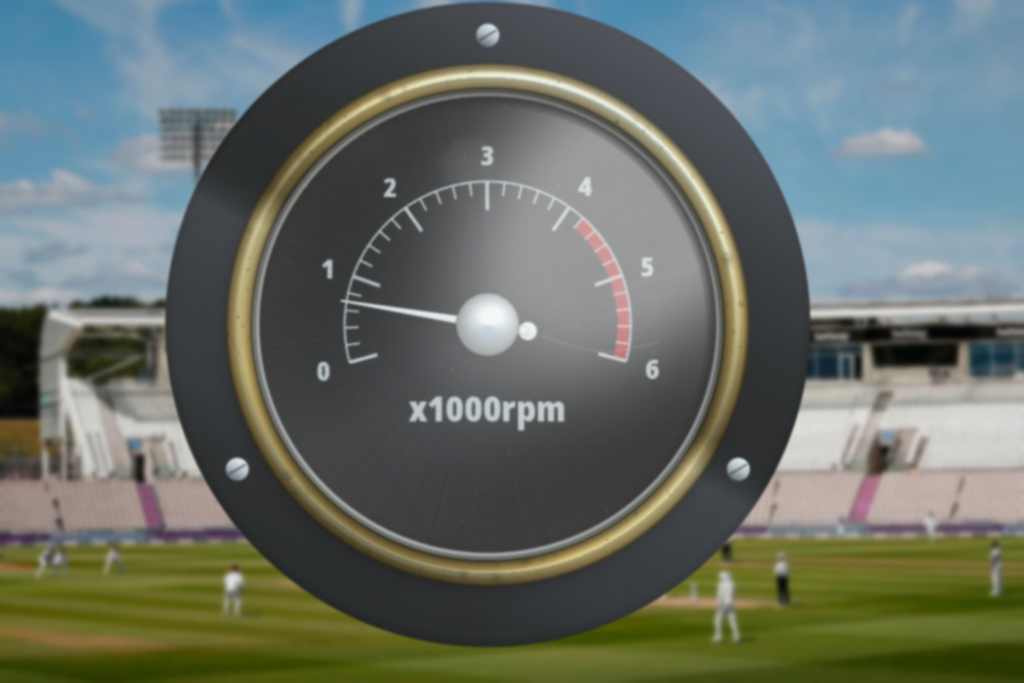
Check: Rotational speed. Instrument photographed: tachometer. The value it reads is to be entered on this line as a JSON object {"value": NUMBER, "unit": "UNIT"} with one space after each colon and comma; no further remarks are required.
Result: {"value": 700, "unit": "rpm"}
